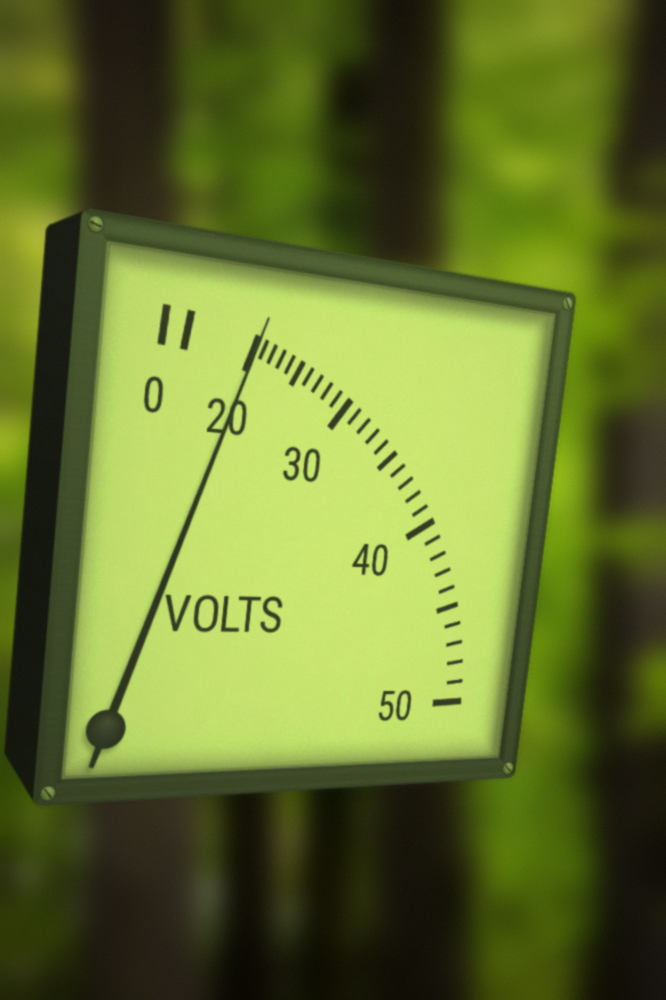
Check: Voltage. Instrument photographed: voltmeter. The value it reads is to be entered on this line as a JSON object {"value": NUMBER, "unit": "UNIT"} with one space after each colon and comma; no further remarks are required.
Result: {"value": 20, "unit": "V"}
